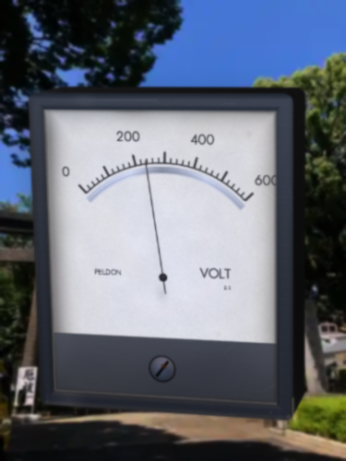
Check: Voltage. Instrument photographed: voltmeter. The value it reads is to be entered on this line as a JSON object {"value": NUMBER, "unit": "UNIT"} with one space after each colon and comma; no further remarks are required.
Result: {"value": 240, "unit": "V"}
